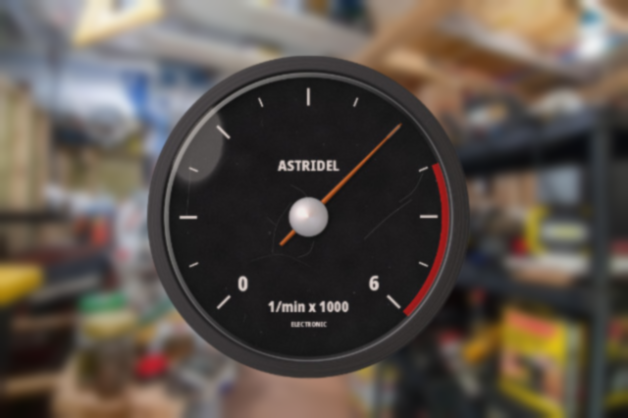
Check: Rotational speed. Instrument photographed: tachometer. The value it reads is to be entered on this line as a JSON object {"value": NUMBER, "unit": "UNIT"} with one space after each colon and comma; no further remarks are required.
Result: {"value": 4000, "unit": "rpm"}
